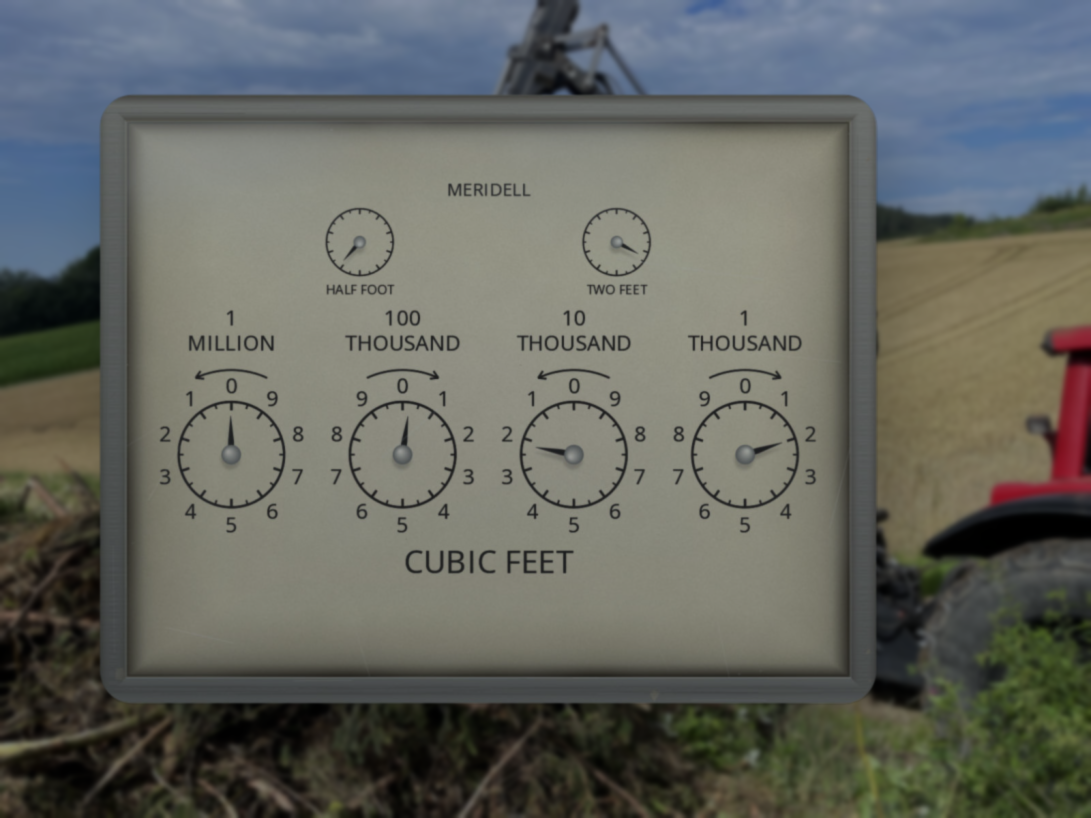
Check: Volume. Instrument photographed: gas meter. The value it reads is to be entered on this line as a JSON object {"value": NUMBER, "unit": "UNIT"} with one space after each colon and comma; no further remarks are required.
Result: {"value": 2200, "unit": "ft³"}
